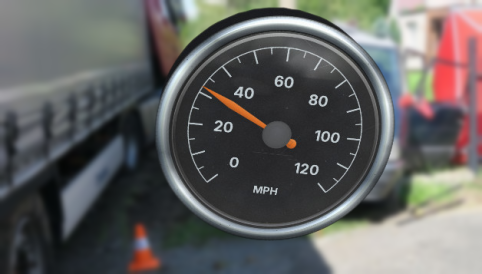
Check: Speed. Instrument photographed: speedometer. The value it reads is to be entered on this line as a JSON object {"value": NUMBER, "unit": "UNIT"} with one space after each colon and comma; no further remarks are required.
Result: {"value": 32.5, "unit": "mph"}
